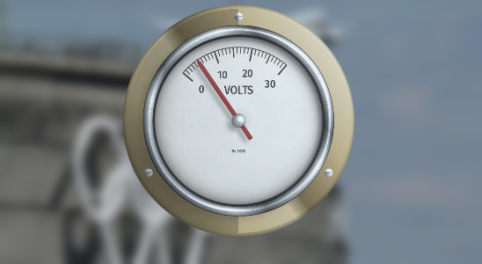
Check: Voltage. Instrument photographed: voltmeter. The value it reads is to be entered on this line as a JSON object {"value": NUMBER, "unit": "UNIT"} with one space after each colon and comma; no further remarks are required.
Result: {"value": 5, "unit": "V"}
